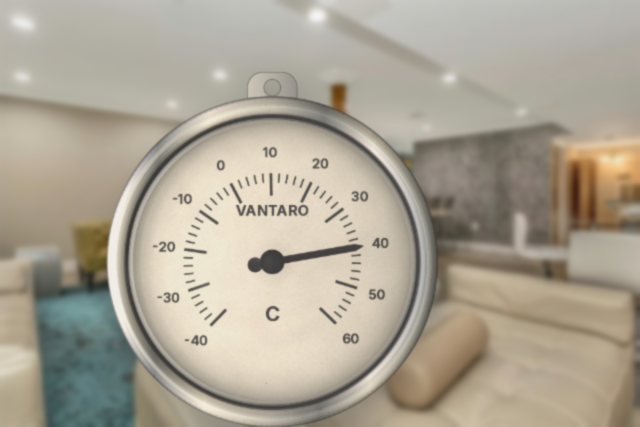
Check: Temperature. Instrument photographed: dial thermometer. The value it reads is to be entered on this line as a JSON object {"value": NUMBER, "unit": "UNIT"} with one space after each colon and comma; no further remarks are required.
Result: {"value": 40, "unit": "°C"}
